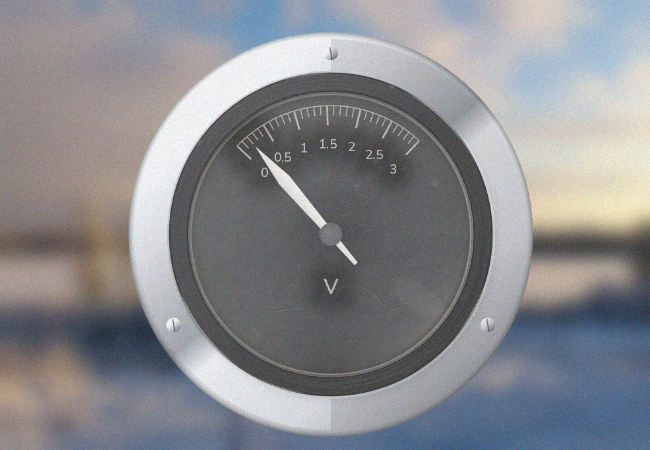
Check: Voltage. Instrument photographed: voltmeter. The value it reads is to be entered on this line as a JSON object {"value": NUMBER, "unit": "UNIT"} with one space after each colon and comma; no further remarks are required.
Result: {"value": 0.2, "unit": "V"}
